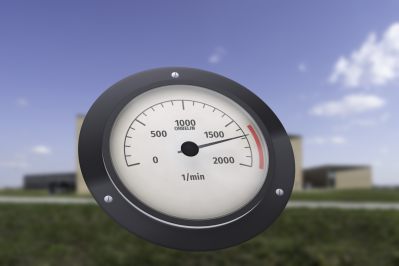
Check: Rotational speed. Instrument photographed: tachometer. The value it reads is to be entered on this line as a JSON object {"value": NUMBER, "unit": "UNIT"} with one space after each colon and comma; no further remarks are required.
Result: {"value": 1700, "unit": "rpm"}
